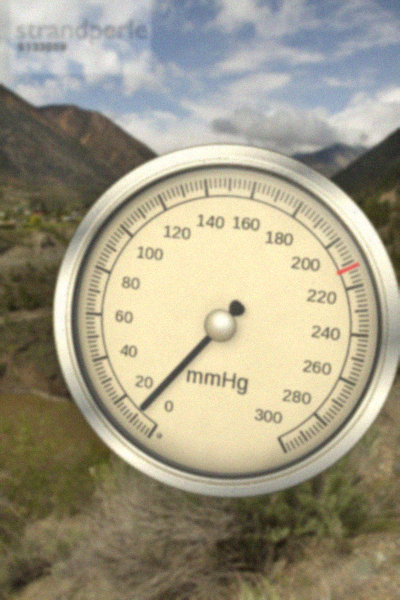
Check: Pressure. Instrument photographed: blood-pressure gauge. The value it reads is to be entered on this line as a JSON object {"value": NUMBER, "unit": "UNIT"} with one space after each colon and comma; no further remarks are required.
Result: {"value": 10, "unit": "mmHg"}
